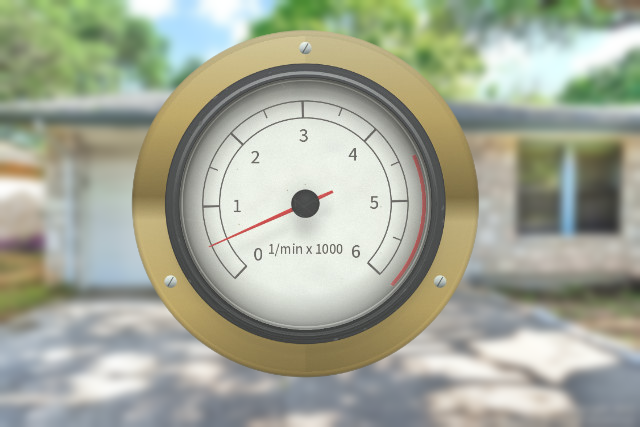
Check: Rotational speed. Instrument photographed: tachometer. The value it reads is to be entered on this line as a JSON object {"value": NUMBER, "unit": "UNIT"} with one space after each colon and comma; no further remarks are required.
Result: {"value": 500, "unit": "rpm"}
